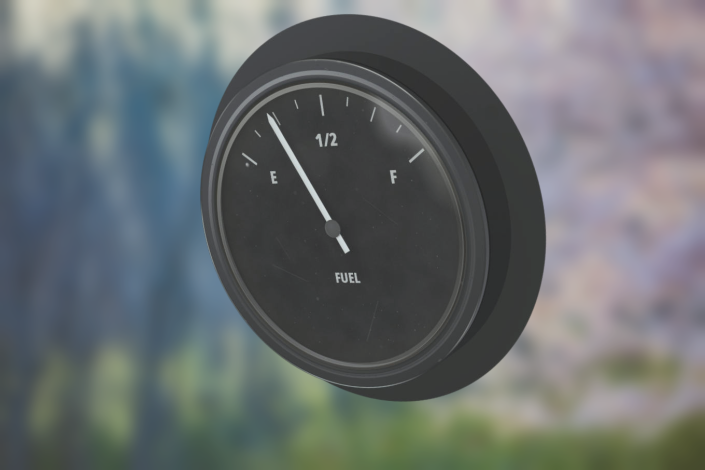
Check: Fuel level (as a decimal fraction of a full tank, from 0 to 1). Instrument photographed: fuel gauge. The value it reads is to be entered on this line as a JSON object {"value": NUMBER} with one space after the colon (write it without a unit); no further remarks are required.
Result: {"value": 0.25}
